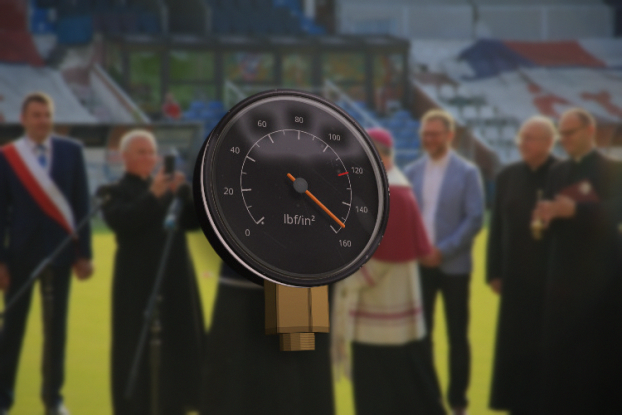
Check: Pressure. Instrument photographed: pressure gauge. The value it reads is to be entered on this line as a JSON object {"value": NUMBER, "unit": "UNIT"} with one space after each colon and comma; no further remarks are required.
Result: {"value": 155, "unit": "psi"}
